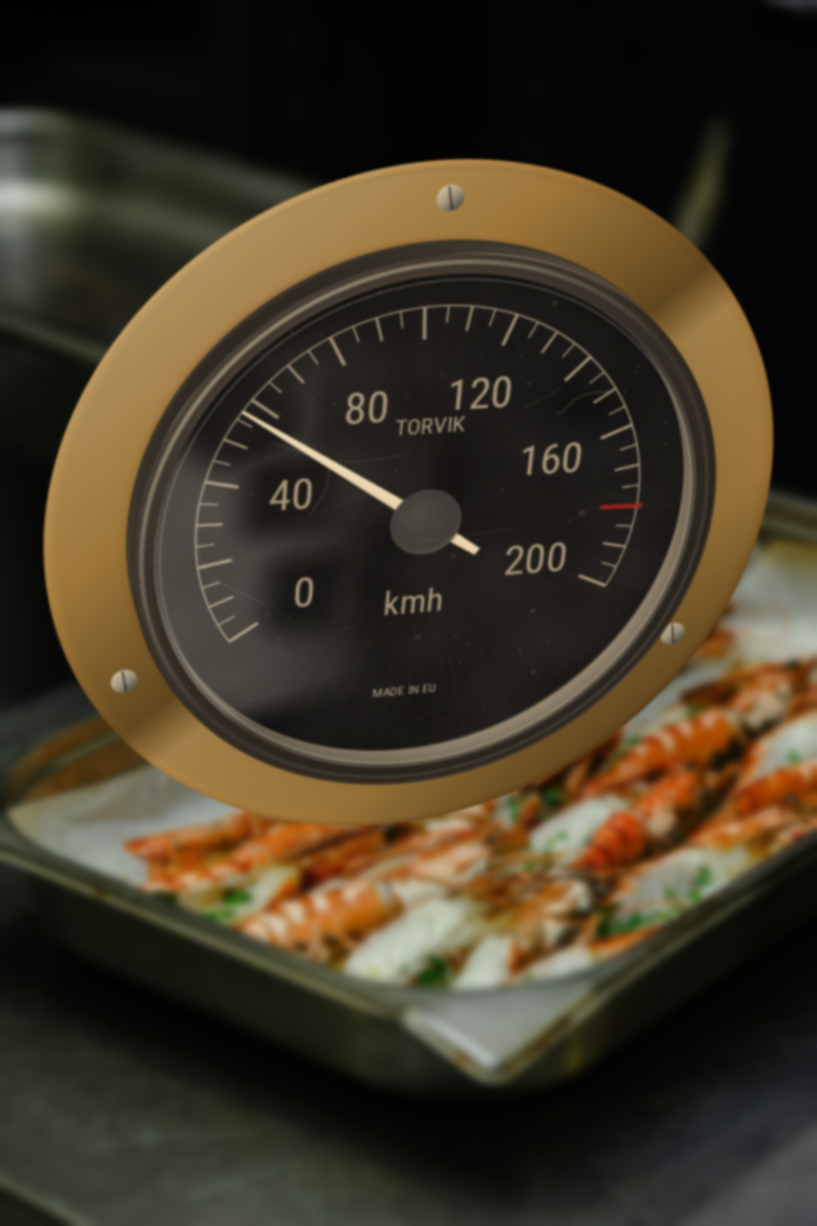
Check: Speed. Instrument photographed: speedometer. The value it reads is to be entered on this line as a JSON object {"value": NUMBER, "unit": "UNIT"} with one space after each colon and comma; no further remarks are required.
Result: {"value": 57.5, "unit": "km/h"}
